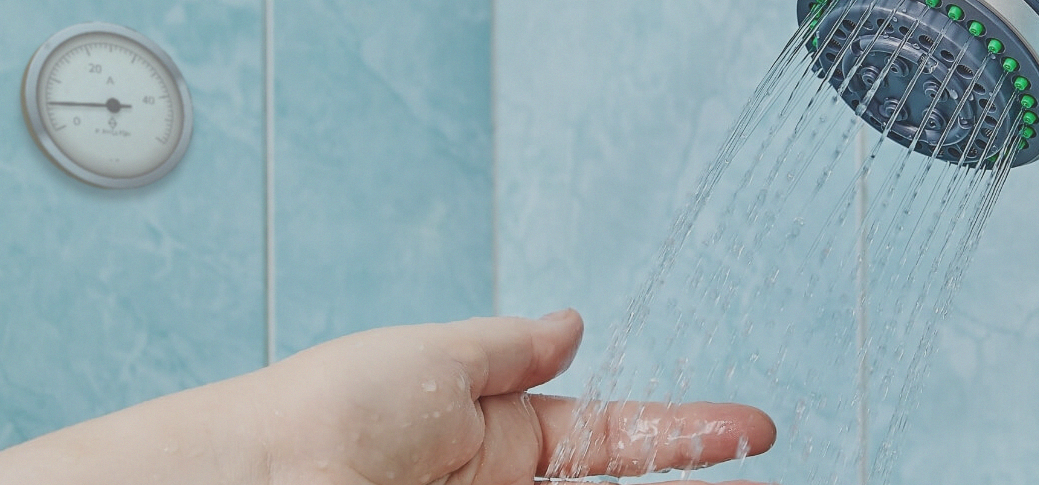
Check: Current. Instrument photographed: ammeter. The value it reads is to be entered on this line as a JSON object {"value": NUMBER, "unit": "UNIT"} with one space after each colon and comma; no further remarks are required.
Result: {"value": 5, "unit": "A"}
